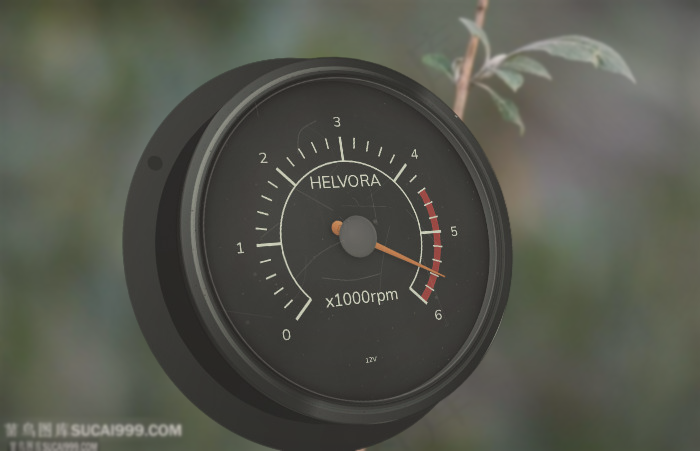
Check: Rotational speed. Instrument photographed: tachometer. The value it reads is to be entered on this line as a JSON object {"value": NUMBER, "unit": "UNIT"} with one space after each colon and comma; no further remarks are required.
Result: {"value": 5600, "unit": "rpm"}
